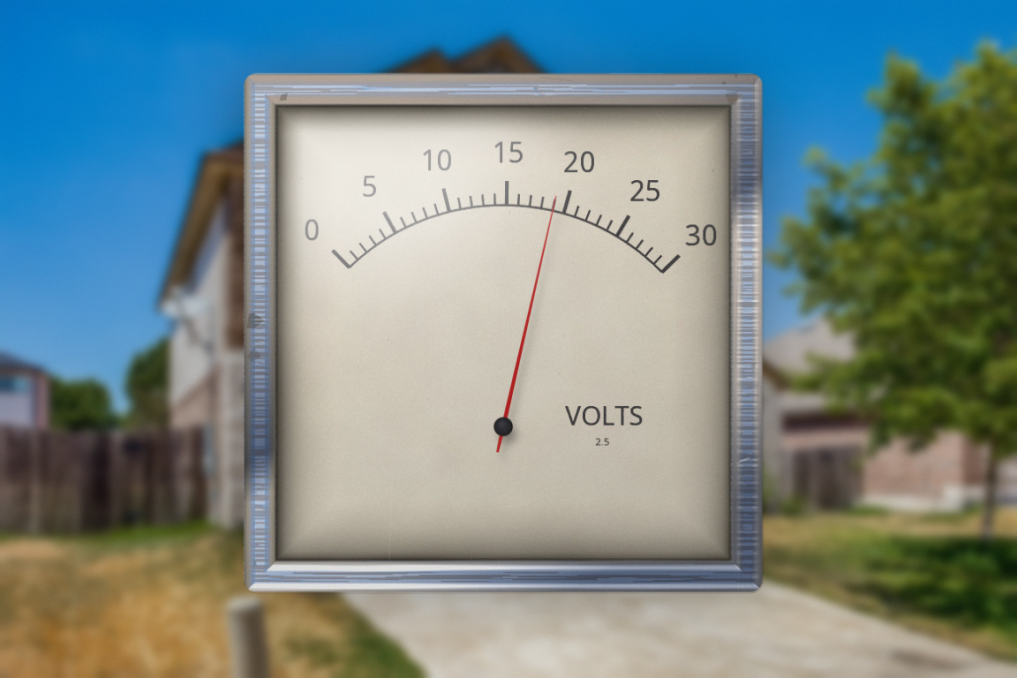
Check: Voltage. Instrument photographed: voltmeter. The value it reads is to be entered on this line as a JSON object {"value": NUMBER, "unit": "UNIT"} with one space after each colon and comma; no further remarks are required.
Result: {"value": 19, "unit": "V"}
